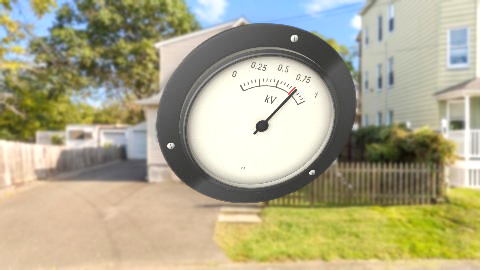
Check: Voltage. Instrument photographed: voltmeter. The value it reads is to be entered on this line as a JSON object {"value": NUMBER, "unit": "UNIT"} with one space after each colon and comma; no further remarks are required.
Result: {"value": 0.75, "unit": "kV"}
